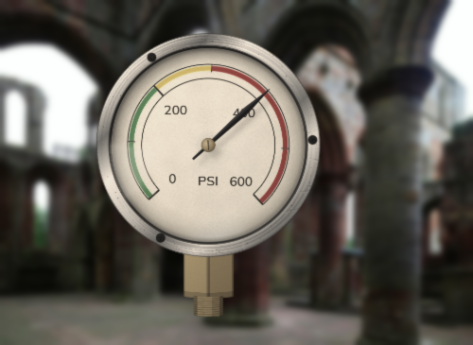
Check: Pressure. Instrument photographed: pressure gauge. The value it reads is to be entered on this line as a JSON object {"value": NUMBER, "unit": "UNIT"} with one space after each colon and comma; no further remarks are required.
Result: {"value": 400, "unit": "psi"}
